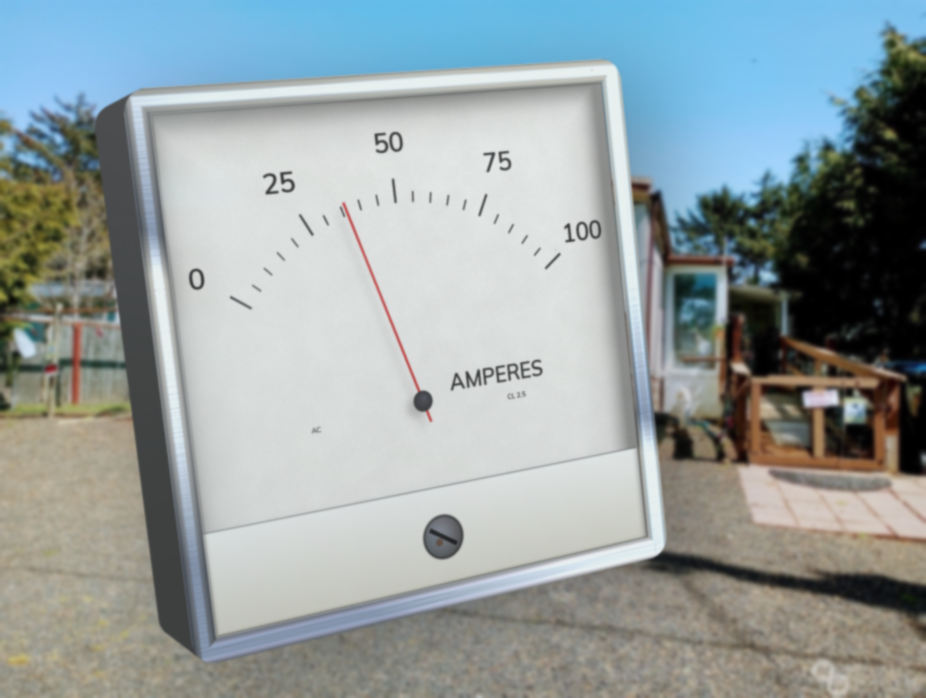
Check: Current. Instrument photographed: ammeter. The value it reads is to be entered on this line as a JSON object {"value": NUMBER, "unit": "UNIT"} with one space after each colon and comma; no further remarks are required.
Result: {"value": 35, "unit": "A"}
